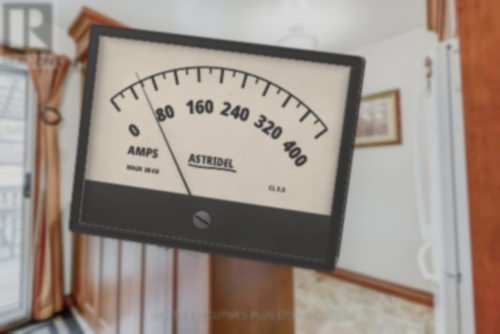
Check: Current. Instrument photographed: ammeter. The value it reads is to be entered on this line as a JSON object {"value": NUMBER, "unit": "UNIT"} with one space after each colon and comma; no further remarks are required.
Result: {"value": 60, "unit": "A"}
